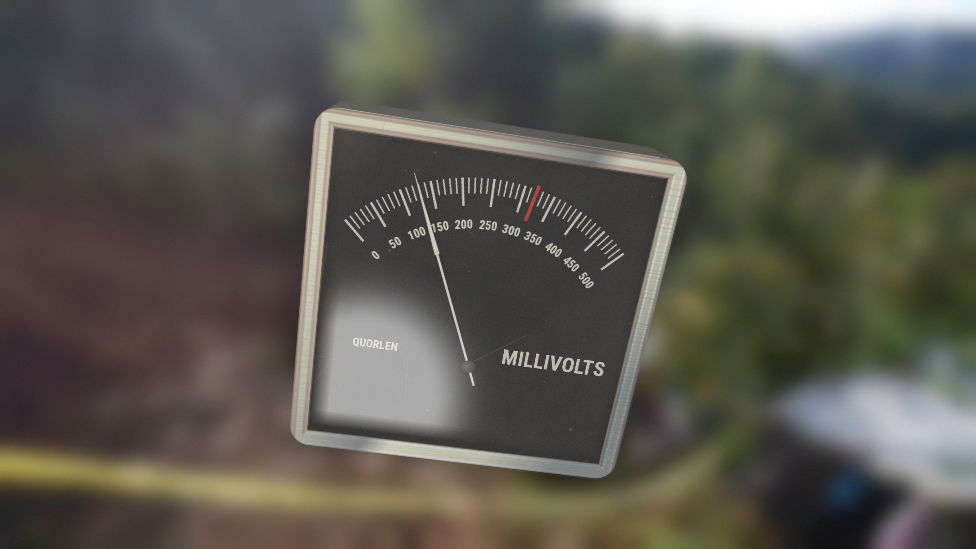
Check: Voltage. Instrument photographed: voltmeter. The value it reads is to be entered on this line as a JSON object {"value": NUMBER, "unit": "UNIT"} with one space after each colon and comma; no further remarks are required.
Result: {"value": 130, "unit": "mV"}
